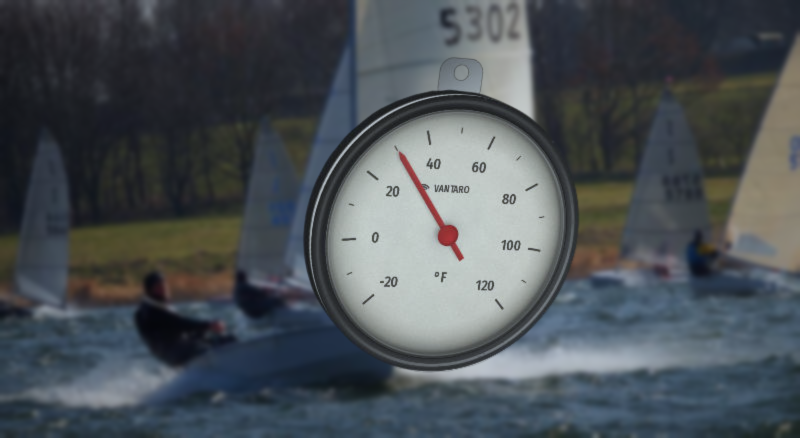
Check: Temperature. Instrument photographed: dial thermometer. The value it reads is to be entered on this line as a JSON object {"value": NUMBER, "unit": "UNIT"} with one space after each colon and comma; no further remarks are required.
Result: {"value": 30, "unit": "°F"}
